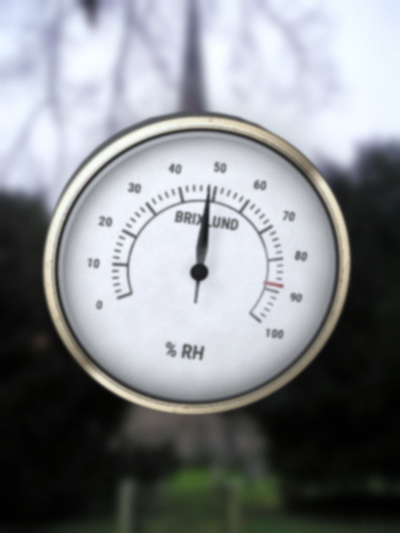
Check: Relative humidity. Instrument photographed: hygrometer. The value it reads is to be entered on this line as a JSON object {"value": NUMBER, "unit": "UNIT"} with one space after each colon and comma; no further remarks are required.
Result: {"value": 48, "unit": "%"}
